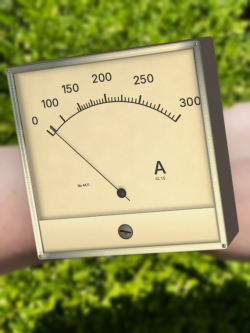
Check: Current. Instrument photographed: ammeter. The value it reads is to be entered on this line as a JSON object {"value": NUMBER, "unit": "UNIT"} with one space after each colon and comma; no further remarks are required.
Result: {"value": 50, "unit": "A"}
